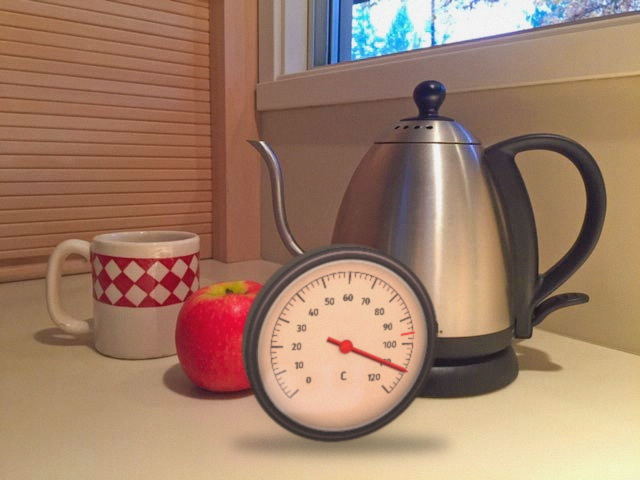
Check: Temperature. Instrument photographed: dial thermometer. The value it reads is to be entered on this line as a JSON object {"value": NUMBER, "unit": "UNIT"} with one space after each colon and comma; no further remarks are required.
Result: {"value": 110, "unit": "°C"}
